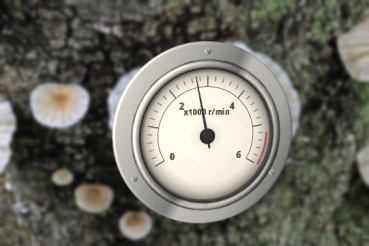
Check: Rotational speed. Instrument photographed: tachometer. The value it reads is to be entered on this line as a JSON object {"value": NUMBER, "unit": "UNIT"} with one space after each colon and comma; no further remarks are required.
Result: {"value": 2700, "unit": "rpm"}
